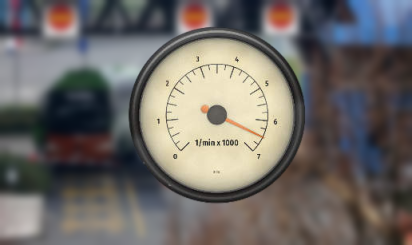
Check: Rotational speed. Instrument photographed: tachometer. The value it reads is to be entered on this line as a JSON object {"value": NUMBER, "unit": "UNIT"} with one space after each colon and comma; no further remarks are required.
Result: {"value": 6500, "unit": "rpm"}
